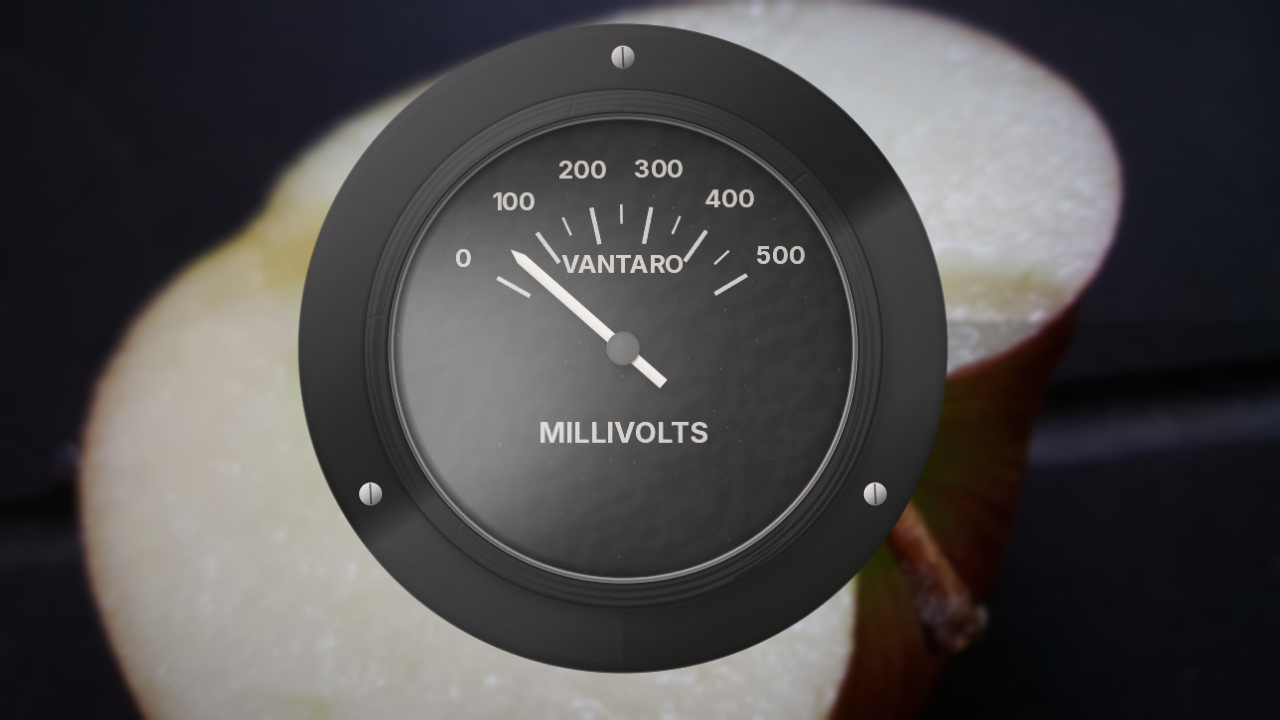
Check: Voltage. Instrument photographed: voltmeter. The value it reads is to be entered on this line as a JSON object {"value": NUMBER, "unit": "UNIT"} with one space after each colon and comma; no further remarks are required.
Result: {"value": 50, "unit": "mV"}
